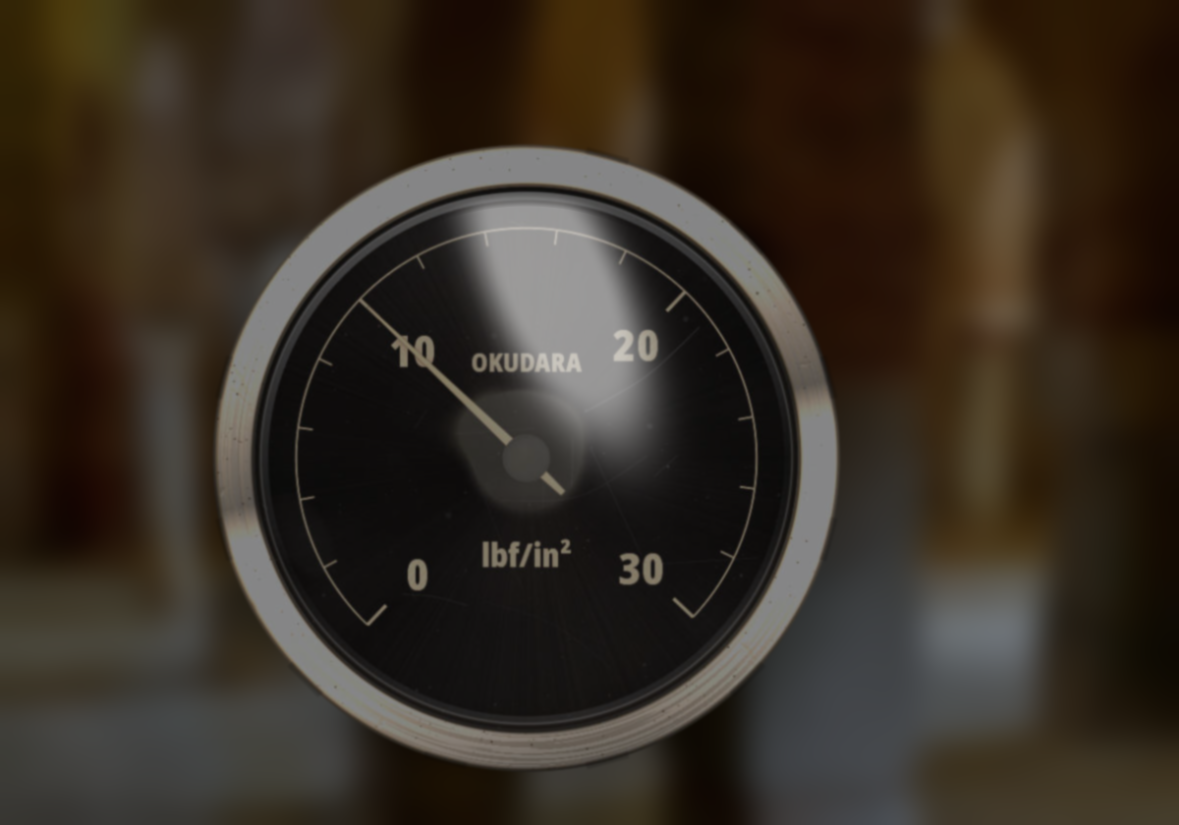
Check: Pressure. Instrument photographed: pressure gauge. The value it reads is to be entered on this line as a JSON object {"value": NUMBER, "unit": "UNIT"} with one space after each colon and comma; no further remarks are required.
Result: {"value": 10, "unit": "psi"}
